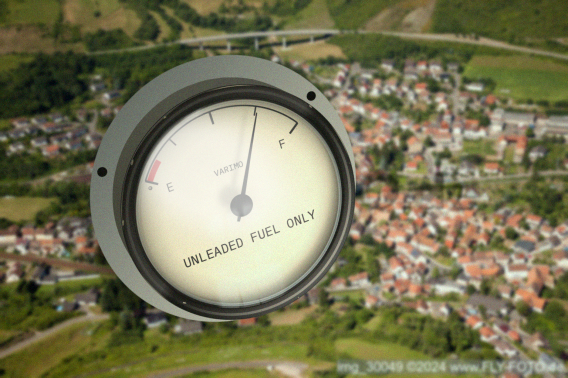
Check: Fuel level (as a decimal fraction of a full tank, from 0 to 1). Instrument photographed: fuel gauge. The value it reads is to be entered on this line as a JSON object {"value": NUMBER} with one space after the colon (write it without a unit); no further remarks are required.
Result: {"value": 0.75}
